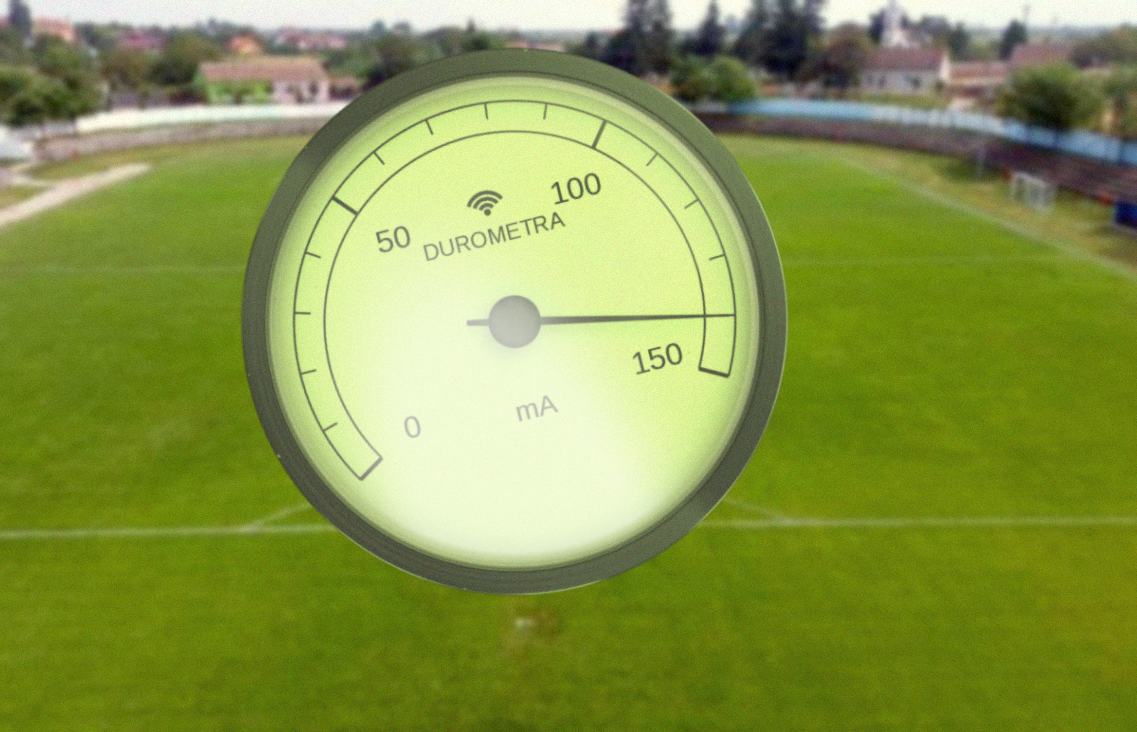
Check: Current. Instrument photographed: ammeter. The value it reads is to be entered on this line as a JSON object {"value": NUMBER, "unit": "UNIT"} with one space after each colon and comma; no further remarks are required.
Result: {"value": 140, "unit": "mA"}
